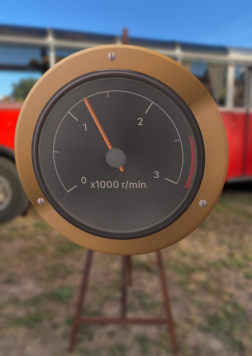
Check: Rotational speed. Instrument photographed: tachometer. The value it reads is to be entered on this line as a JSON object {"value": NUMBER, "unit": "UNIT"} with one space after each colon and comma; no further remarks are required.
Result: {"value": 1250, "unit": "rpm"}
